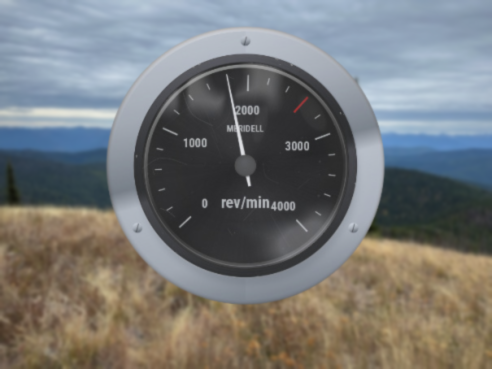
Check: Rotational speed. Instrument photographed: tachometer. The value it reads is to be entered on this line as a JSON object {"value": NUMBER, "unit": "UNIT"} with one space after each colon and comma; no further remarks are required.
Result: {"value": 1800, "unit": "rpm"}
